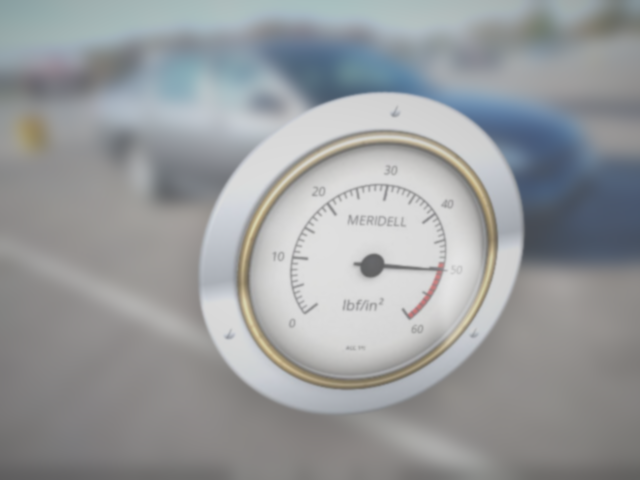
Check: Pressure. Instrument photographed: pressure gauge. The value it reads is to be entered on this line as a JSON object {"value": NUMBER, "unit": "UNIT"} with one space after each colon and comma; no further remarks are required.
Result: {"value": 50, "unit": "psi"}
